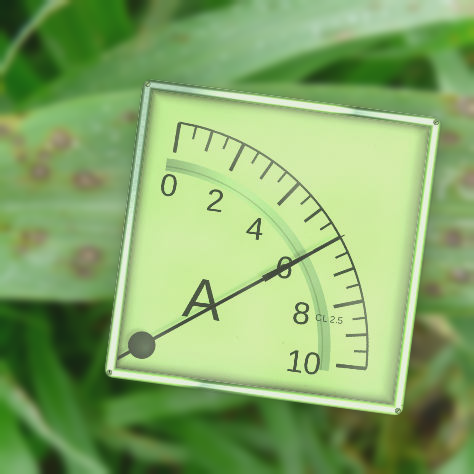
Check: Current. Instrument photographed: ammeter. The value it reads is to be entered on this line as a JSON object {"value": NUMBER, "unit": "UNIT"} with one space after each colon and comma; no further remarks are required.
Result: {"value": 6, "unit": "A"}
